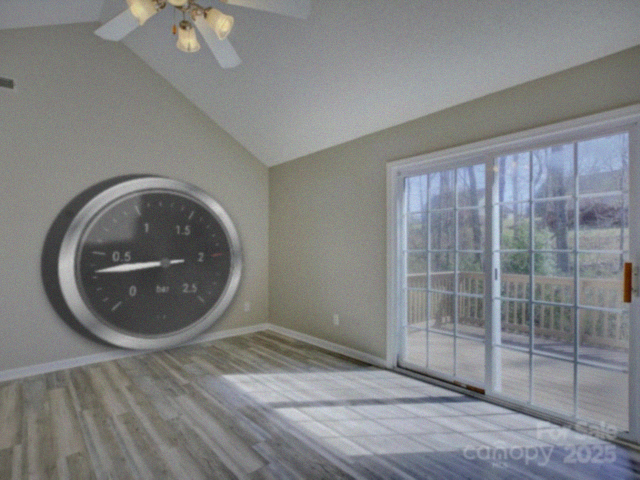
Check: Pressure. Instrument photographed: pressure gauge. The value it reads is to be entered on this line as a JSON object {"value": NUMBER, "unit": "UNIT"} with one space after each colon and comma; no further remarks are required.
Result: {"value": 0.35, "unit": "bar"}
